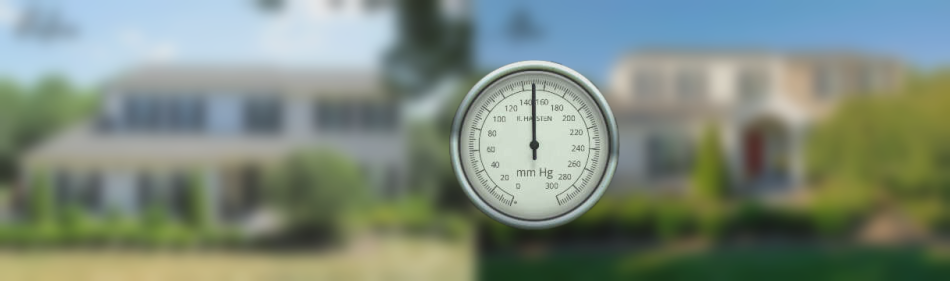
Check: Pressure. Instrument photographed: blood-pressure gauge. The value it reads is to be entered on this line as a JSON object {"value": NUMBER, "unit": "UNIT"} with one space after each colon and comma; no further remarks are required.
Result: {"value": 150, "unit": "mmHg"}
